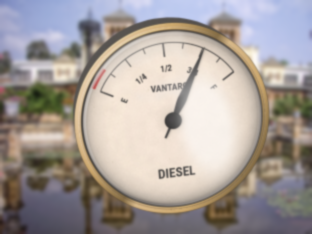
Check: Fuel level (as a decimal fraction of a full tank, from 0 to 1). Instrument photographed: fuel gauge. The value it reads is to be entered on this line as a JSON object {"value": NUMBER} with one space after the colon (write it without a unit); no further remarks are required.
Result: {"value": 0.75}
